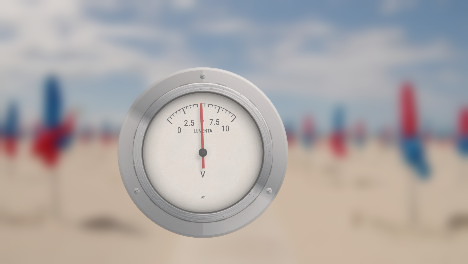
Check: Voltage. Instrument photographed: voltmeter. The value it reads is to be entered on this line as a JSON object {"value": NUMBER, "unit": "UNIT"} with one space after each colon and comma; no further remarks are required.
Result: {"value": 5, "unit": "V"}
